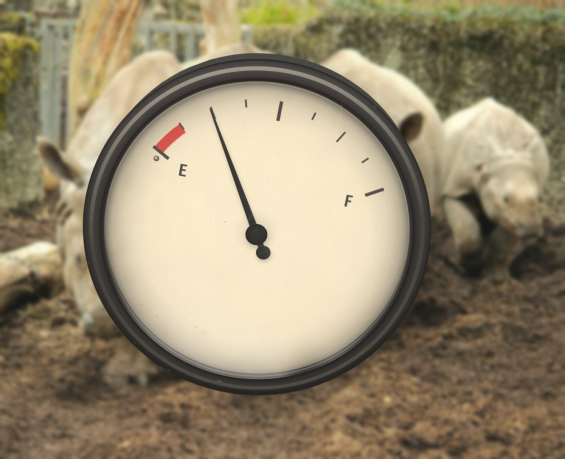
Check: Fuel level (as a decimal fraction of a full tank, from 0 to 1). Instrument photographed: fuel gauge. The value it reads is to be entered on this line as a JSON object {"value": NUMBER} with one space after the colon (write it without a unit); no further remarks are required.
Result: {"value": 0.25}
